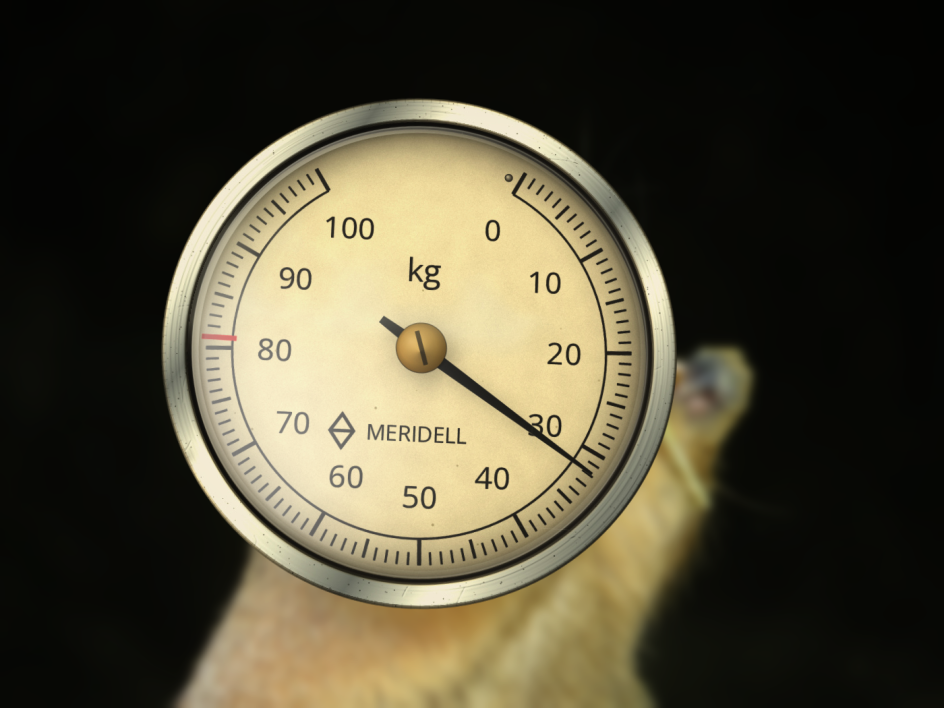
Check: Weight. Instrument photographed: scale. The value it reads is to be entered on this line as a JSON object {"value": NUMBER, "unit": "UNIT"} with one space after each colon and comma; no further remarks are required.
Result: {"value": 32, "unit": "kg"}
